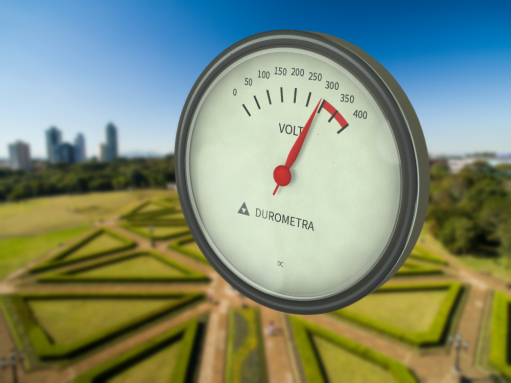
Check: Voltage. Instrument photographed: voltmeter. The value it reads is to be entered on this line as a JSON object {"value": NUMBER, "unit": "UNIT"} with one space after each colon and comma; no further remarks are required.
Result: {"value": 300, "unit": "V"}
